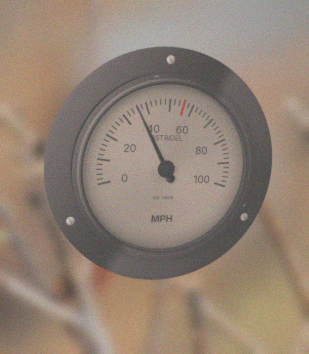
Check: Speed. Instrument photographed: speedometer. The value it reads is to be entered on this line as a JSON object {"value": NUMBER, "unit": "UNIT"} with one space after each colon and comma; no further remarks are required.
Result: {"value": 36, "unit": "mph"}
